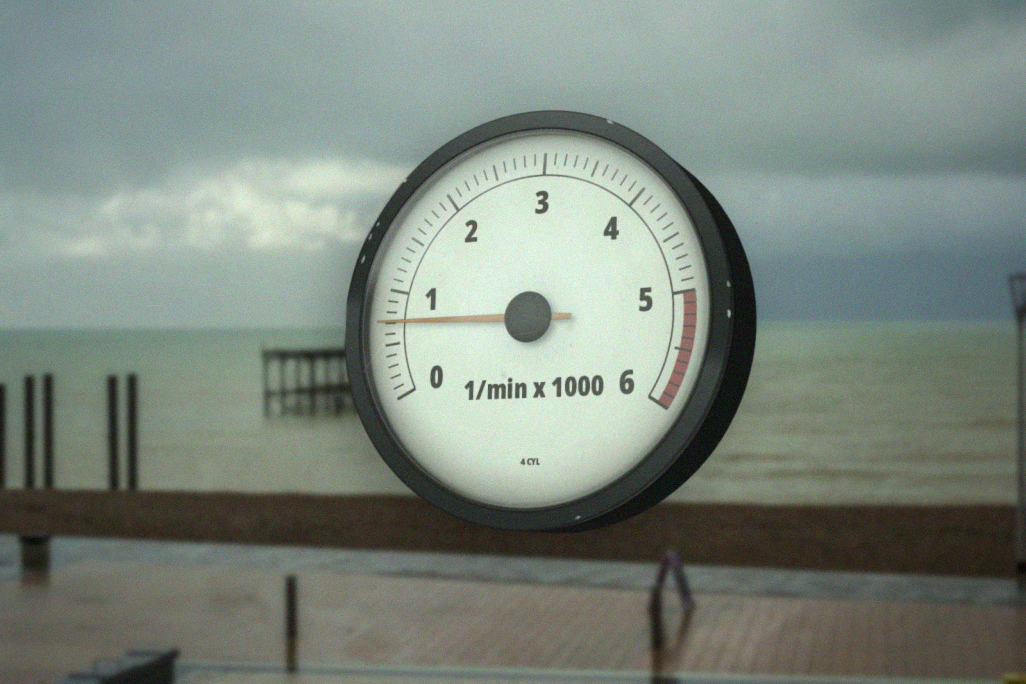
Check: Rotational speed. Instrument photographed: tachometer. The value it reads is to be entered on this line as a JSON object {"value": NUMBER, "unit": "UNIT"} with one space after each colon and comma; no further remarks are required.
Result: {"value": 700, "unit": "rpm"}
